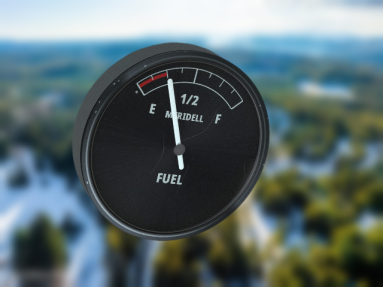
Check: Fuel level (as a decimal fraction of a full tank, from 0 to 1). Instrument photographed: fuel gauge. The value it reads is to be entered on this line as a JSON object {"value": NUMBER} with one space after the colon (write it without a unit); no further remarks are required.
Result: {"value": 0.25}
